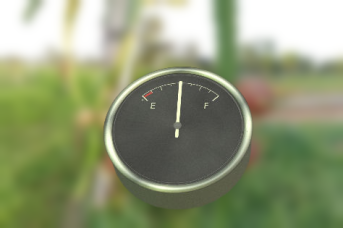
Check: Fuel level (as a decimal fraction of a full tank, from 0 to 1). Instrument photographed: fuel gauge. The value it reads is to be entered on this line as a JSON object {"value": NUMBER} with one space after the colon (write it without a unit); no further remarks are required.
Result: {"value": 0.5}
